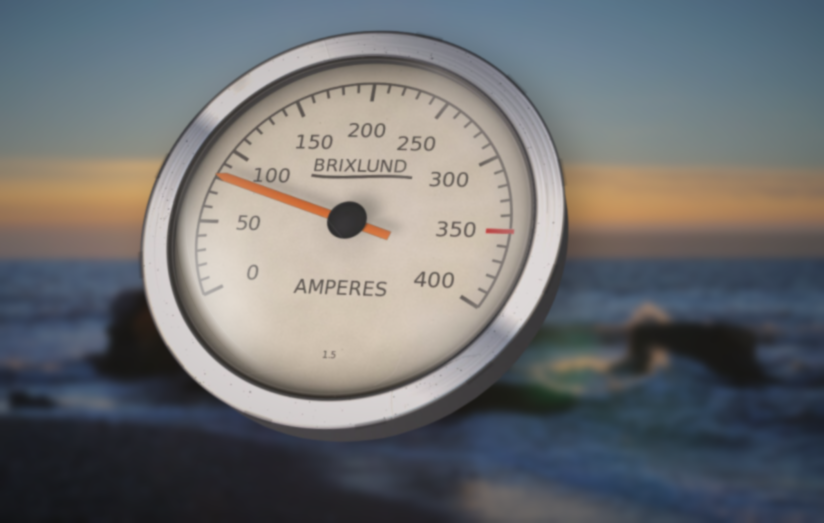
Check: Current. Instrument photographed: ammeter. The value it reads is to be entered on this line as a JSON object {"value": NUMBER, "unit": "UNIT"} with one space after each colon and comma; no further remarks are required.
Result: {"value": 80, "unit": "A"}
